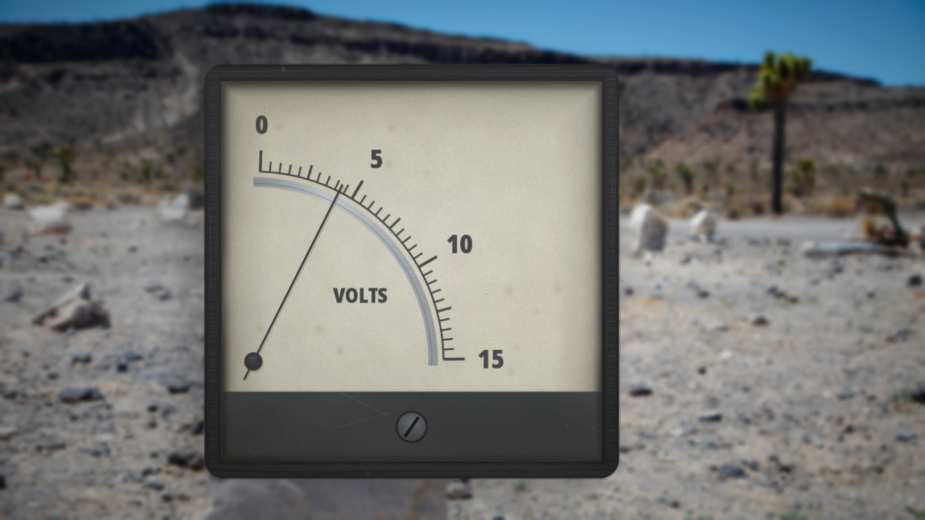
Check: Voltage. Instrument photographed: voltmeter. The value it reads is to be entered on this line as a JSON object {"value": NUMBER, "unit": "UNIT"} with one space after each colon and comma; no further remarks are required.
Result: {"value": 4.25, "unit": "V"}
